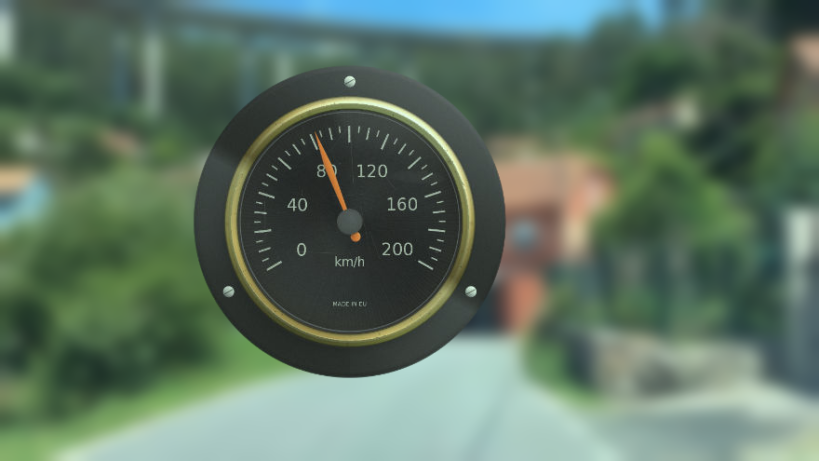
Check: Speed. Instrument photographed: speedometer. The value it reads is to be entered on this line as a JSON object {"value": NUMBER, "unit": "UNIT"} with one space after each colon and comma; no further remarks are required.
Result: {"value": 82.5, "unit": "km/h"}
